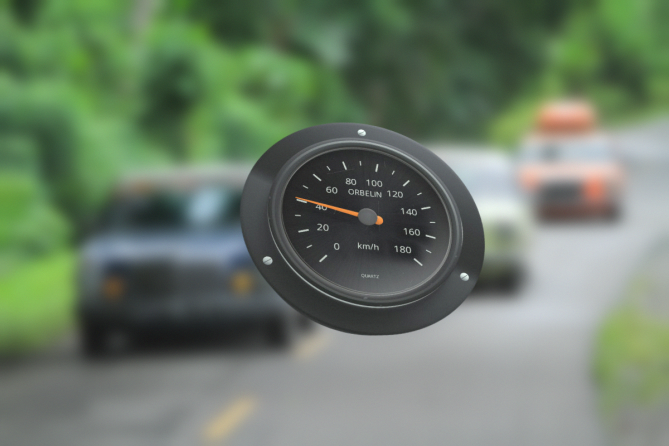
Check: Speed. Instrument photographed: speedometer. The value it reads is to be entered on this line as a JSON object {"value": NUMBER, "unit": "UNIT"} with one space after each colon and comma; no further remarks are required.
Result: {"value": 40, "unit": "km/h"}
